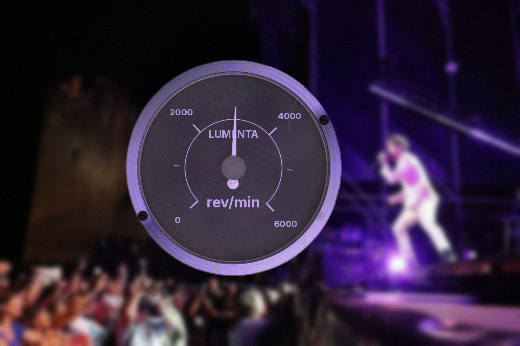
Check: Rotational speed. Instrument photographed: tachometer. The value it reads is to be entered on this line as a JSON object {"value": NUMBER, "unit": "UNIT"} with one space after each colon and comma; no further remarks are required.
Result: {"value": 3000, "unit": "rpm"}
